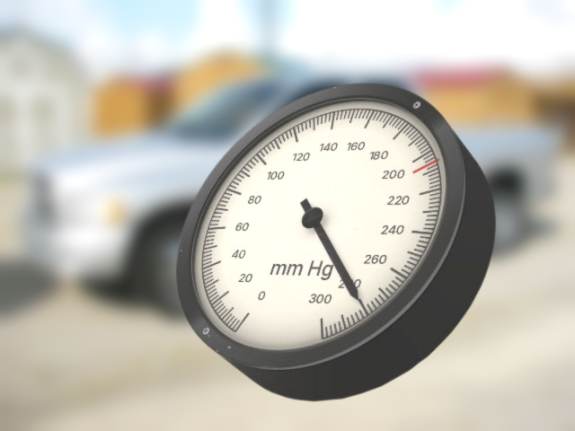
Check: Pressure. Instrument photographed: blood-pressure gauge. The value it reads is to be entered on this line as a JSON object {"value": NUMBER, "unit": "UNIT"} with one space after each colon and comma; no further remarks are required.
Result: {"value": 280, "unit": "mmHg"}
